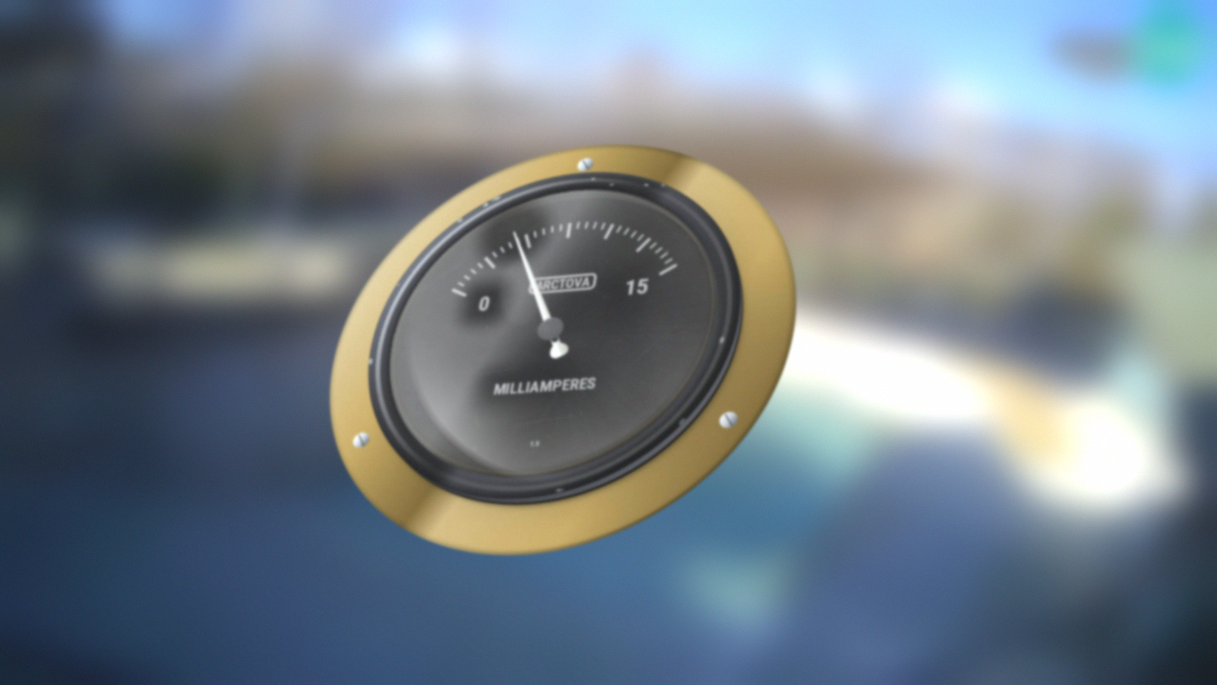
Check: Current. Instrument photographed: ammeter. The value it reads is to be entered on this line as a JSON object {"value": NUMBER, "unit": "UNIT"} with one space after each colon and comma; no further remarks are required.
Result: {"value": 4.5, "unit": "mA"}
